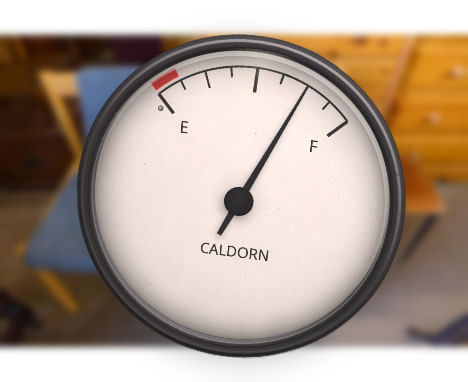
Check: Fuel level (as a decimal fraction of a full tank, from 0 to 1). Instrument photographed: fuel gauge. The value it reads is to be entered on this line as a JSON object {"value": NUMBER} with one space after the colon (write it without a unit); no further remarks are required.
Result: {"value": 0.75}
